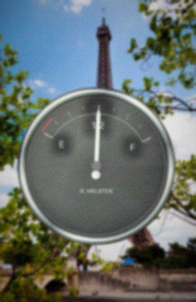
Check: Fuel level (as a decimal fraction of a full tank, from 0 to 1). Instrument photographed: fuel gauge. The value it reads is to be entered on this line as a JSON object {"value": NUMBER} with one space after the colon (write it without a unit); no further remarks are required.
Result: {"value": 0.5}
